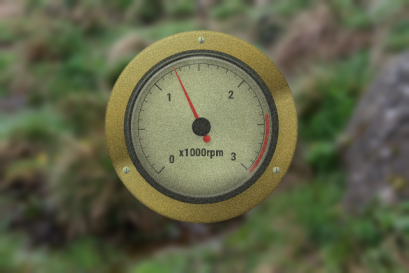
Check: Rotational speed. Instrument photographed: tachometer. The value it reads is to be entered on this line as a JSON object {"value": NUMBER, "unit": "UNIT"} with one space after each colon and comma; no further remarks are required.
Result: {"value": 1250, "unit": "rpm"}
